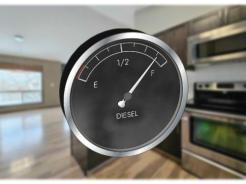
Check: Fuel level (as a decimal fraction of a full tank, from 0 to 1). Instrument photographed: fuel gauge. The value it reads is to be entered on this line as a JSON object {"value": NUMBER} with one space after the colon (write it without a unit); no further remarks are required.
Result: {"value": 0.875}
